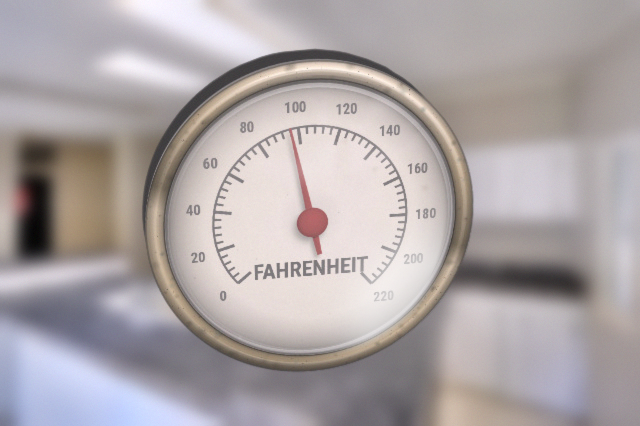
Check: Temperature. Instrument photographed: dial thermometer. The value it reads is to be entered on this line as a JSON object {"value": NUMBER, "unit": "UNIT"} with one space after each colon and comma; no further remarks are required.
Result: {"value": 96, "unit": "°F"}
